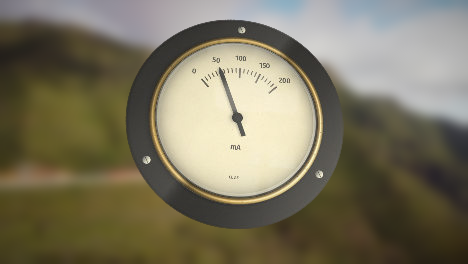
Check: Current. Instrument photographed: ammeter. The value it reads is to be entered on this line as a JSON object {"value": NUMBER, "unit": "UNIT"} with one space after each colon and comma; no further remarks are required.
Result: {"value": 50, "unit": "mA"}
